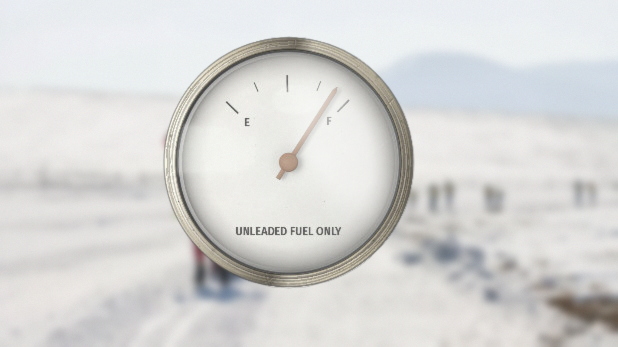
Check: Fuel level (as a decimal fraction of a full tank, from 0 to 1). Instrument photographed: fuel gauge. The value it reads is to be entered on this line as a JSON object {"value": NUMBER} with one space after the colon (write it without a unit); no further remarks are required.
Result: {"value": 0.875}
